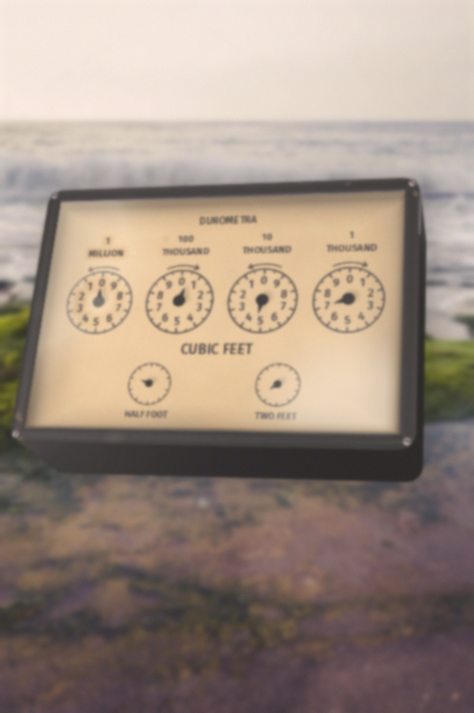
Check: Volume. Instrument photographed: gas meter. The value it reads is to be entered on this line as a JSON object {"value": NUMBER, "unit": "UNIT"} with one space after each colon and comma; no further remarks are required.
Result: {"value": 4700, "unit": "ft³"}
